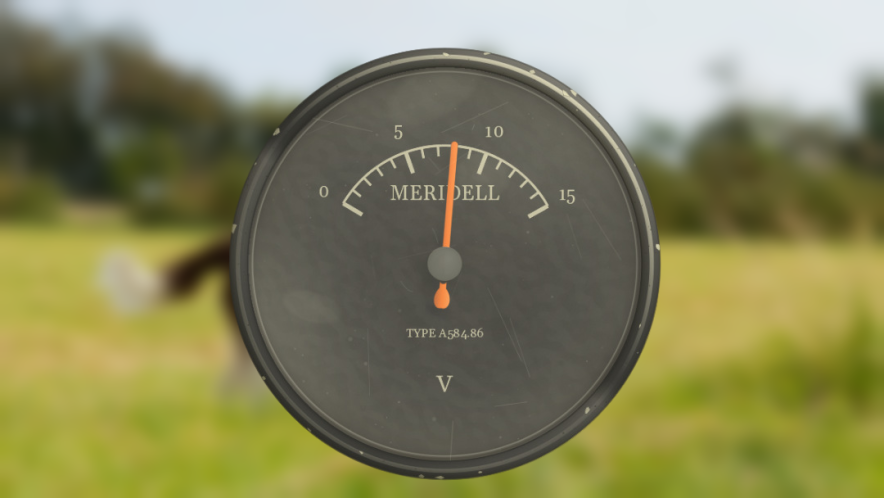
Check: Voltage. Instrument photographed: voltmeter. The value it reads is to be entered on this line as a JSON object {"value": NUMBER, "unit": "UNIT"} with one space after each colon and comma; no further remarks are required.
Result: {"value": 8, "unit": "V"}
